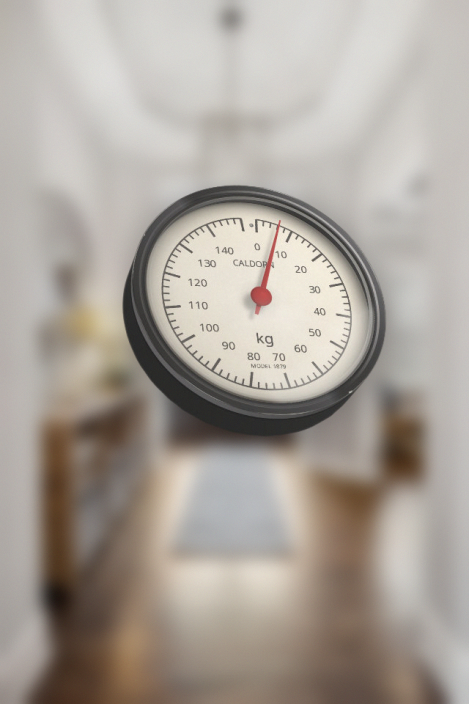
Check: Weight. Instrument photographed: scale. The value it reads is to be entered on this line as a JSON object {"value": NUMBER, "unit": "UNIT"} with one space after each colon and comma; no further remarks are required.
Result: {"value": 6, "unit": "kg"}
